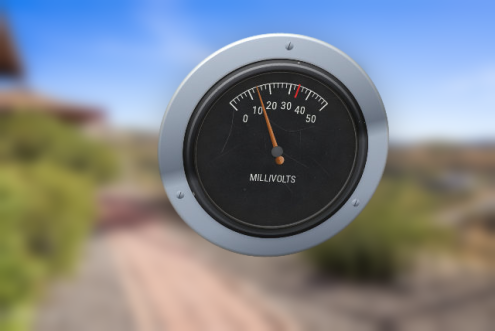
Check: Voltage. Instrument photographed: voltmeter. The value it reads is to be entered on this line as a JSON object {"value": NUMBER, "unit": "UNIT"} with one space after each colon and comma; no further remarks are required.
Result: {"value": 14, "unit": "mV"}
